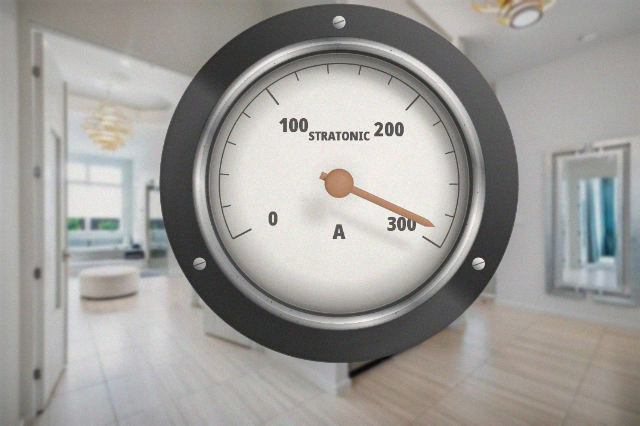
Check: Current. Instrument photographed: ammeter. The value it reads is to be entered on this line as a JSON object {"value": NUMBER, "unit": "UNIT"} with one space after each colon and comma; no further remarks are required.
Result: {"value": 290, "unit": "A"}
